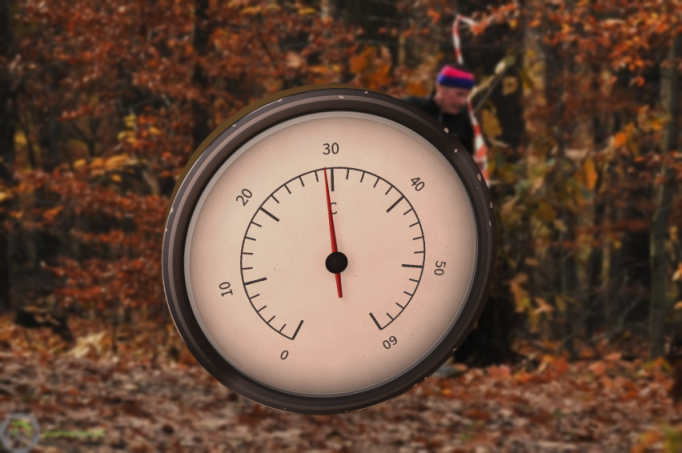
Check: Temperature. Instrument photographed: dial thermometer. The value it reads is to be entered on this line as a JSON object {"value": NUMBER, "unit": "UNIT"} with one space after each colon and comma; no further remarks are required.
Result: {"value": 29, "unit": "°C"}
